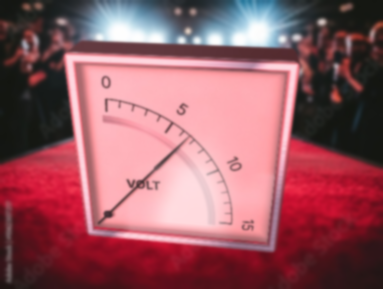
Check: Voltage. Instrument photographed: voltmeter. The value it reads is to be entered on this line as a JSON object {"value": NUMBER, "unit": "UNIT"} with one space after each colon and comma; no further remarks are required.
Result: {"value": 6.5, "unit": "V"}
